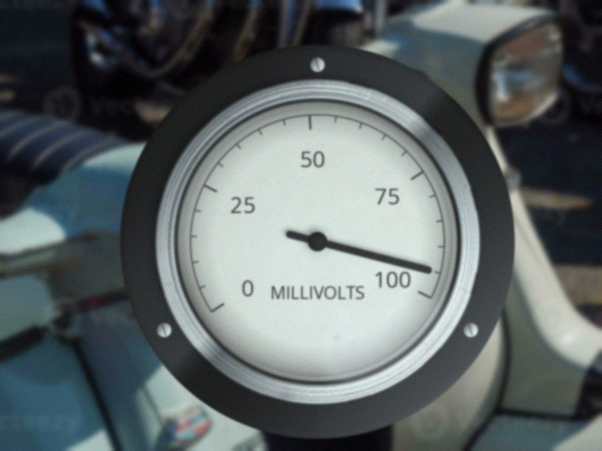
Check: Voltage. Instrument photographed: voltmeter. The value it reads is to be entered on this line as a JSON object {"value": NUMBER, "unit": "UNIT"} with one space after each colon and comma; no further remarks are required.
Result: {"value": 95, "unit": "mV"}
